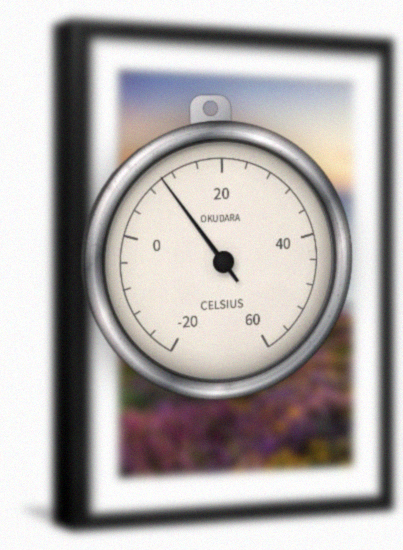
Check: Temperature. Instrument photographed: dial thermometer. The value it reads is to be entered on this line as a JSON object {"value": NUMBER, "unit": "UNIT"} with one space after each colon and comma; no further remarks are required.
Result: {"value": 10, "unit": "°C"}
